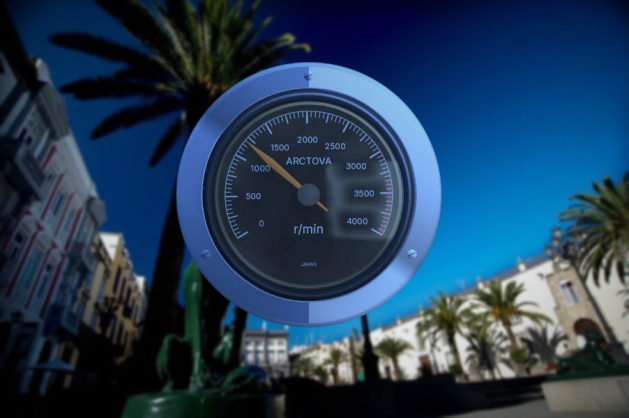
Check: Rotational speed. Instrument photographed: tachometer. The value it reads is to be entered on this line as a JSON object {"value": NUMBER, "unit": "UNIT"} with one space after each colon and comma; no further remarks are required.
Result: {"value": 1200, "unit": "rpm"}
